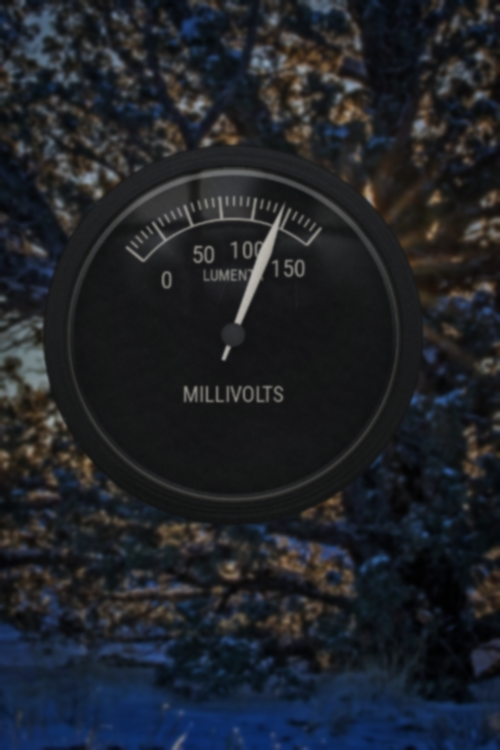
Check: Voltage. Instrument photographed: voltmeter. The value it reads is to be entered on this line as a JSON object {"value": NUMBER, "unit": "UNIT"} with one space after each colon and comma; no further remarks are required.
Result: {"value": 120, "unit": "mV"}
